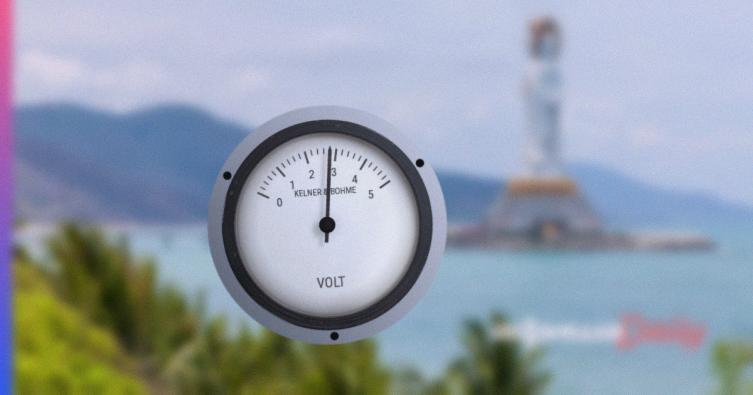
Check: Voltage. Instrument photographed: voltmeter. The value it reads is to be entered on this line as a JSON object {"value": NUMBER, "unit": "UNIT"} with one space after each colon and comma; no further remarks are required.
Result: {"value": 2.8, "unit": "V"}
